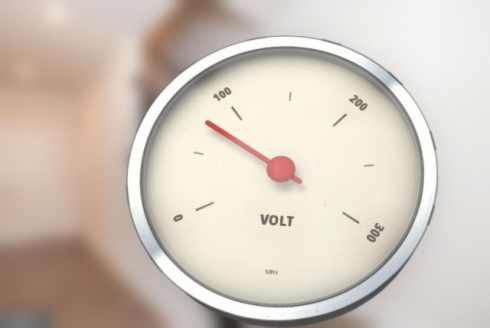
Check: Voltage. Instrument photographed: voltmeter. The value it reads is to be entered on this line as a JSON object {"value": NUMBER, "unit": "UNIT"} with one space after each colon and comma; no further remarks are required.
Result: {"value": 75, "unit": "V"}
